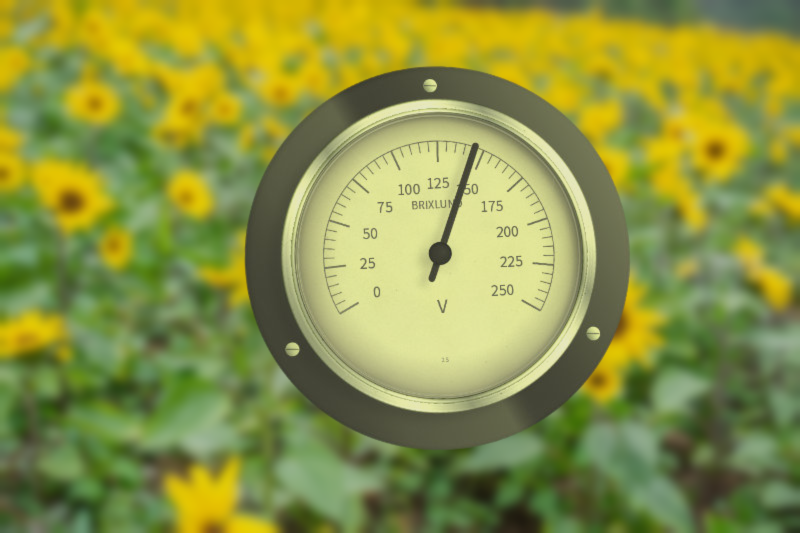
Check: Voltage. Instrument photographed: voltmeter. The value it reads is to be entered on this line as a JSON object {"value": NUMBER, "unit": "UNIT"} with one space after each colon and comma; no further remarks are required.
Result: {"value": 145, "unit": "V"}
